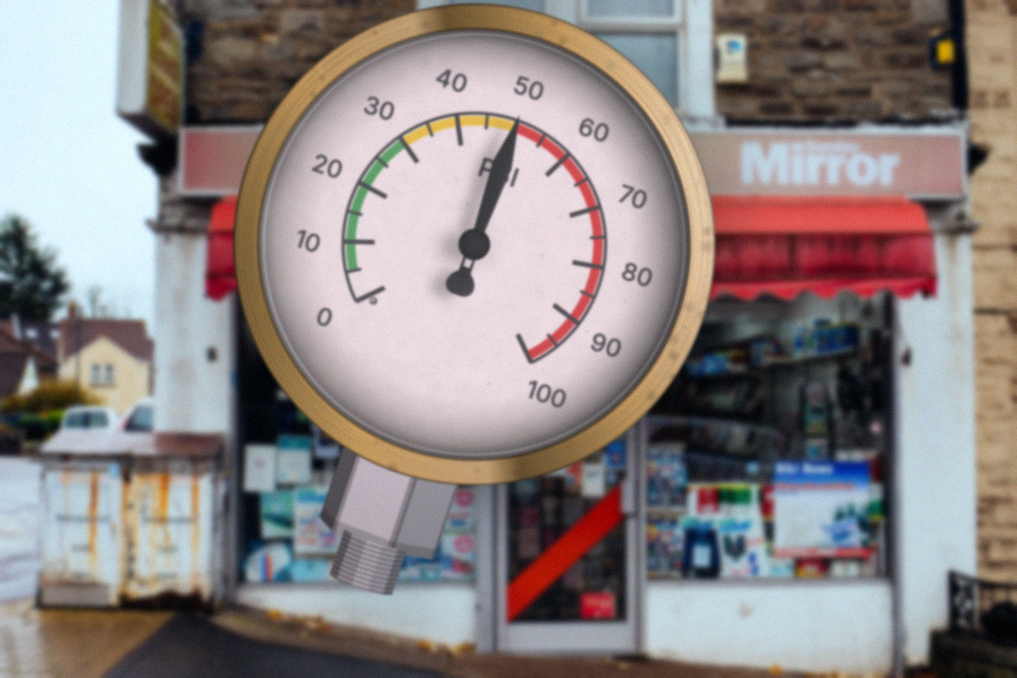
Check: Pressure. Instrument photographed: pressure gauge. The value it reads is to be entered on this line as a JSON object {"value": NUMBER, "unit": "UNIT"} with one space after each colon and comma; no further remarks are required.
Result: {"value": 50, "unit": "psi"}
